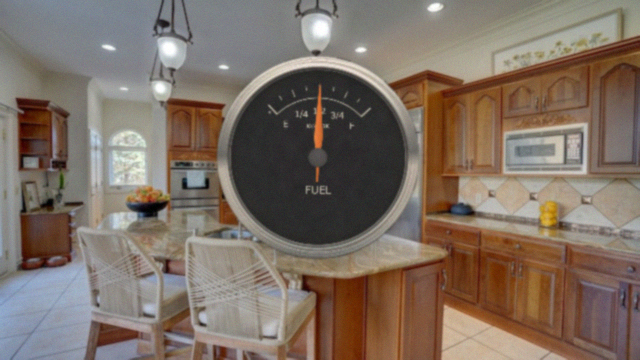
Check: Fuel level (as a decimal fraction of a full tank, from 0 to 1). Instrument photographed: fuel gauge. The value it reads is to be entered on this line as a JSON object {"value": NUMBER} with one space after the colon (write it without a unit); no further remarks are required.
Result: {"value": 0.5}
